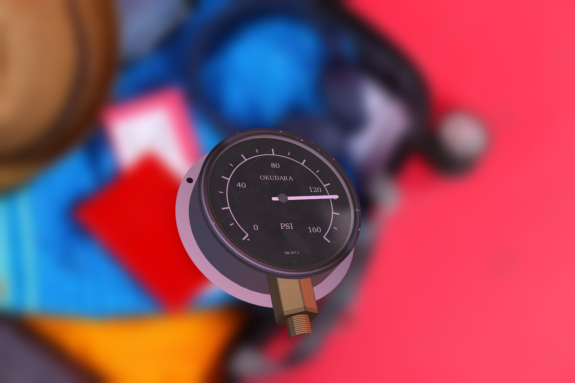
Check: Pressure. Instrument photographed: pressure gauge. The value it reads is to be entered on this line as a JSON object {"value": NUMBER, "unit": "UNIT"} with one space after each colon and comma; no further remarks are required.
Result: {"value": 130, "unit": "psi"}
